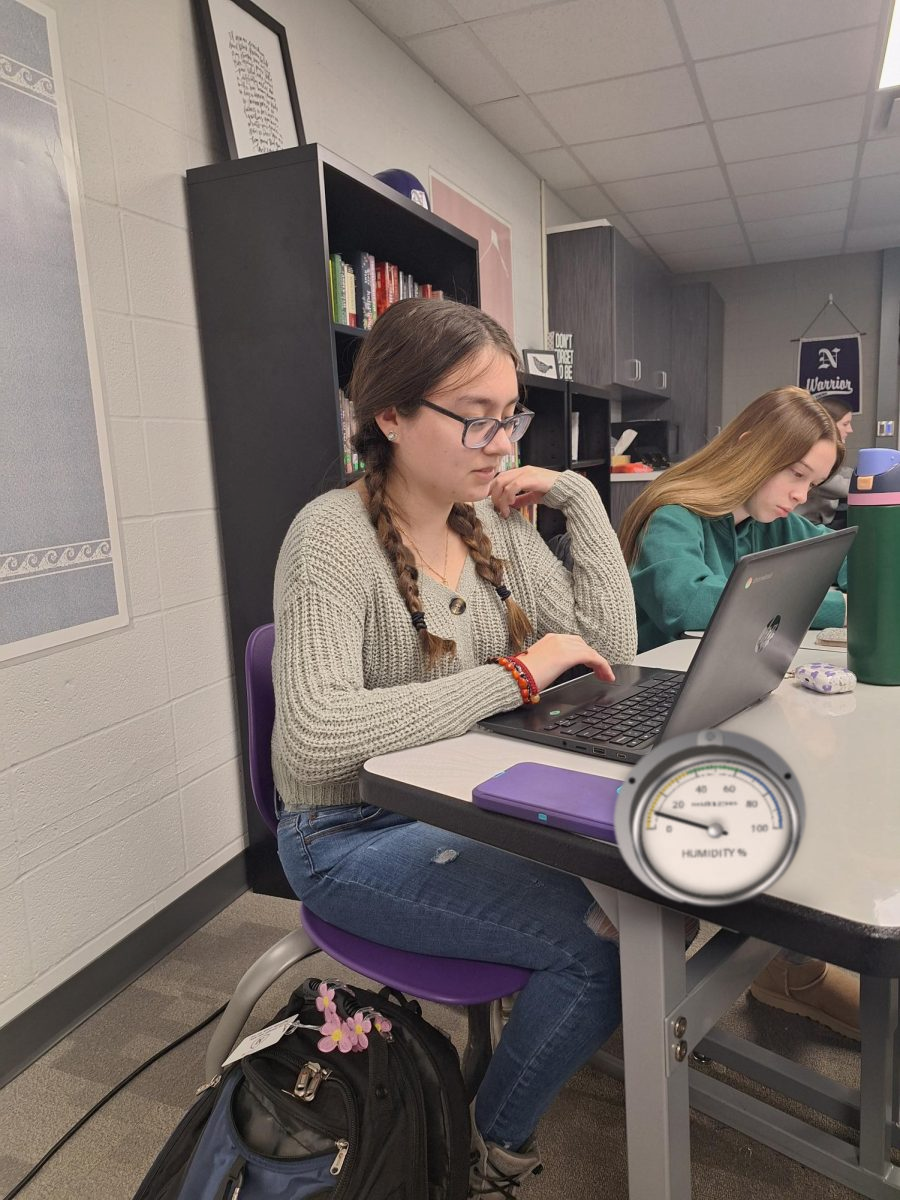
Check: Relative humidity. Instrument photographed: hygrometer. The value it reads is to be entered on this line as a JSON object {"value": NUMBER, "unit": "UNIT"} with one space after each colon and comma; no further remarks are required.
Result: {"value": 10, "unit": "%"}
